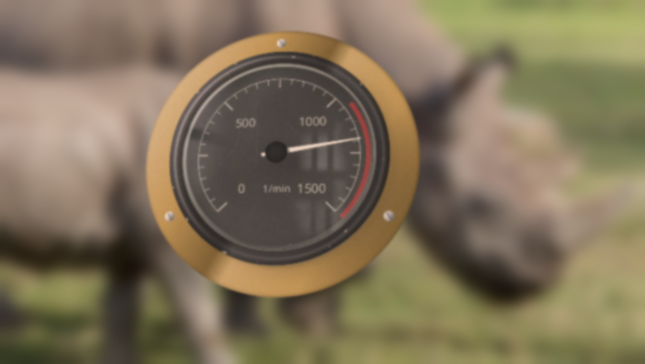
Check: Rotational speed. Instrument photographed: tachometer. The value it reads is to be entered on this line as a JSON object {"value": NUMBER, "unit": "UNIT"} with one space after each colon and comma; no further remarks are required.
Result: {"value": 1200, "unit": "rpm"}
